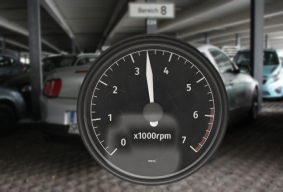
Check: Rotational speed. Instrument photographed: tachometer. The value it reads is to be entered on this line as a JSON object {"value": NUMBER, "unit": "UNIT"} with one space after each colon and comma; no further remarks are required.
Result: {"value": 3400, "unit": "rpm"}
